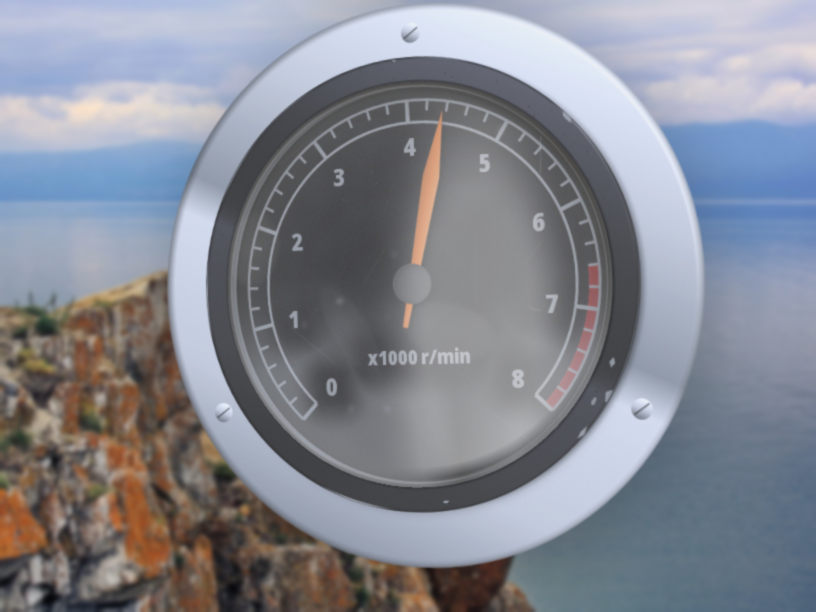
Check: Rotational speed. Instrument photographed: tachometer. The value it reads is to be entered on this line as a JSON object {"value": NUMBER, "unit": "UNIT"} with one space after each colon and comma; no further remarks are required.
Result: {"value": 4400, "unit": "rpm"}
